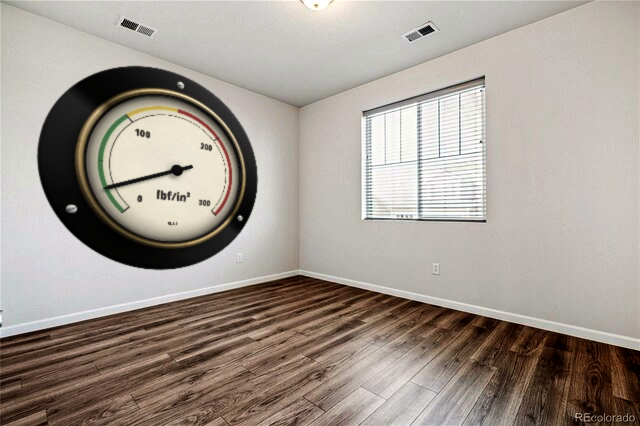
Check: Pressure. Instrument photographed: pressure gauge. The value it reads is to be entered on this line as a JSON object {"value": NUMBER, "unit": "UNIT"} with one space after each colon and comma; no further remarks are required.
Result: {"value": 25, "unit": "psi"}
